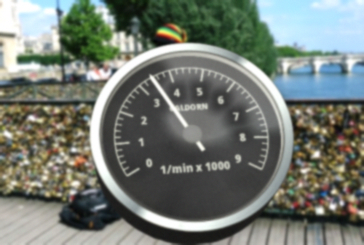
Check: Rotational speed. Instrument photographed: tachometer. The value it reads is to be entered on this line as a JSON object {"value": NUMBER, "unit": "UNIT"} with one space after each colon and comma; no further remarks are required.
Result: {"value": 3400, "unit": "rpm"}
